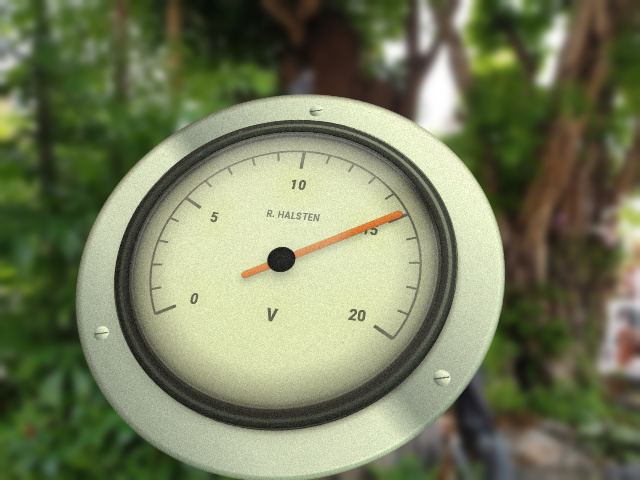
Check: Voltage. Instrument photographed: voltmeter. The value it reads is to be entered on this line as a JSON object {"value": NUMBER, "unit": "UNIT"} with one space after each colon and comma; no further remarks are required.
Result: {"value": 15, "unit": "V"}
